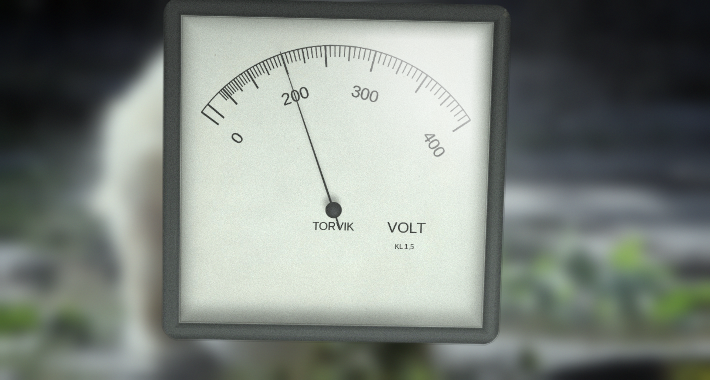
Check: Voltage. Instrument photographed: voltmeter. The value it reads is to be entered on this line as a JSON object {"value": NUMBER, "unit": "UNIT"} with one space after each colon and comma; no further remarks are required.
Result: {"value": 200, "unit": "V"}
